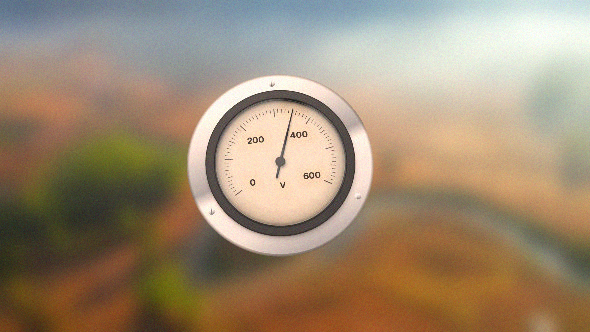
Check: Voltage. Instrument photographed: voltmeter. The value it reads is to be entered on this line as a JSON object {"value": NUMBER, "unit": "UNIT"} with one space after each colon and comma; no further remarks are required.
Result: {"value": 350, "unit": "V"}
